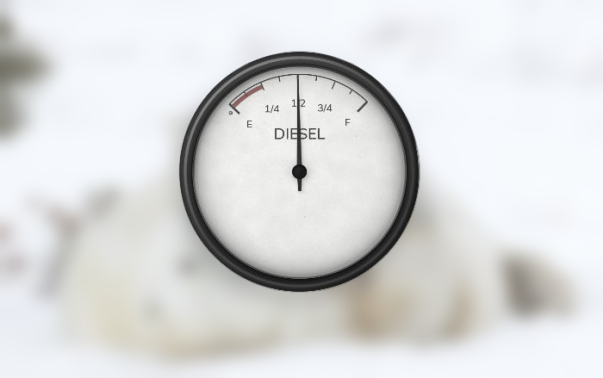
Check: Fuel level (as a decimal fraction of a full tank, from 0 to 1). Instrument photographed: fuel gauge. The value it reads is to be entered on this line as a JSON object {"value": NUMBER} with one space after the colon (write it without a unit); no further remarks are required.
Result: {"value": 0.5}
